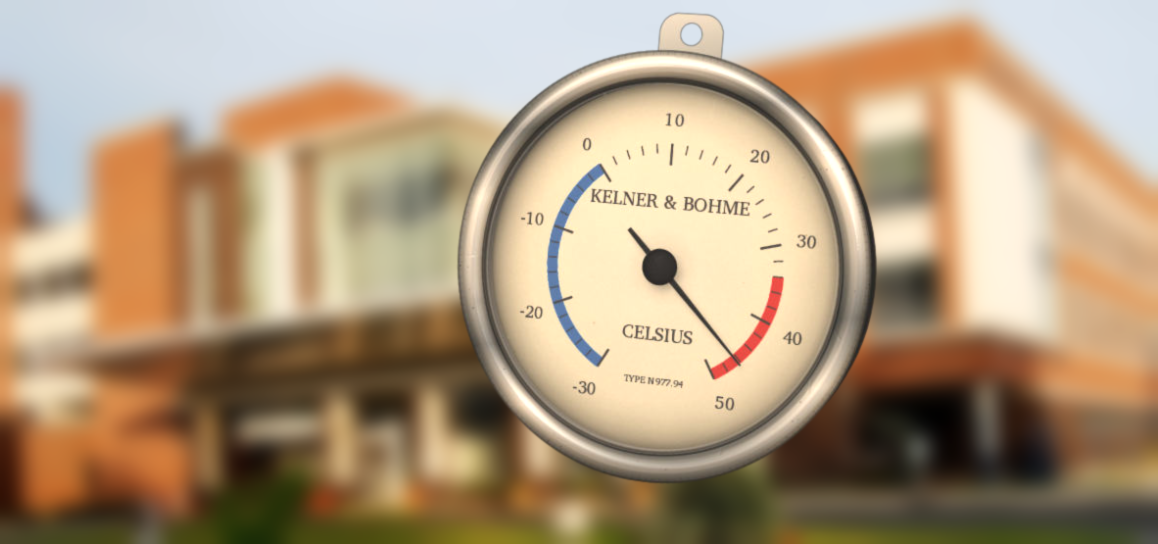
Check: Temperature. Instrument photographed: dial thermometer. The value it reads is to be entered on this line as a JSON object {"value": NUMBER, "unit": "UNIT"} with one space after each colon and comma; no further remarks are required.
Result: {"value": 46, "unit": "°C"}
